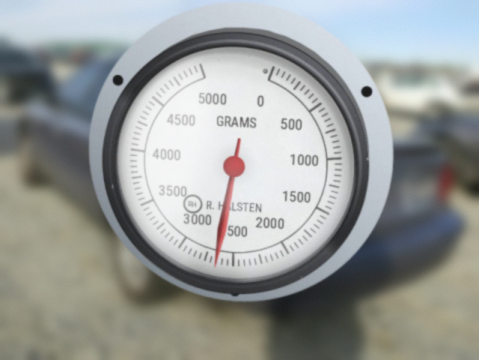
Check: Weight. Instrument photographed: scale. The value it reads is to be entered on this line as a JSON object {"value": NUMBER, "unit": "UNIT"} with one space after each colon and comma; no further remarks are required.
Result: {"value": 2650, "unit": "g"}
